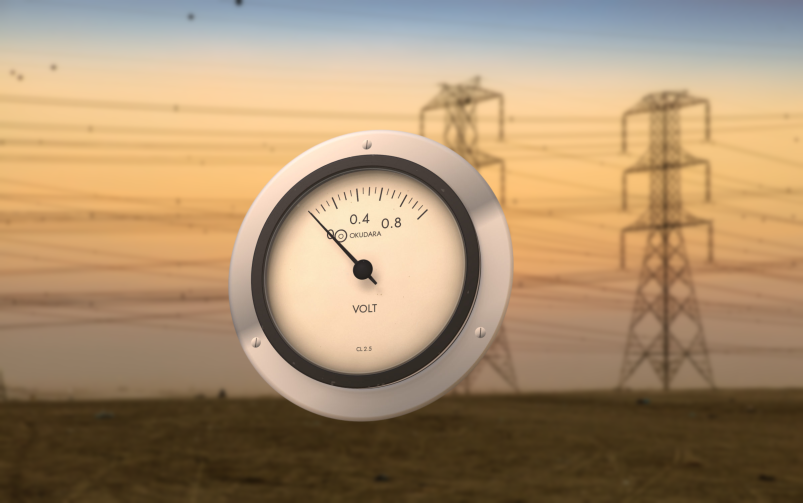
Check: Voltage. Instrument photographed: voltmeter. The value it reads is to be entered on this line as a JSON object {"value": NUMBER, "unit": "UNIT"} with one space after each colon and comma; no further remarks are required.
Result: {"value": 0, "unit": "V"}
